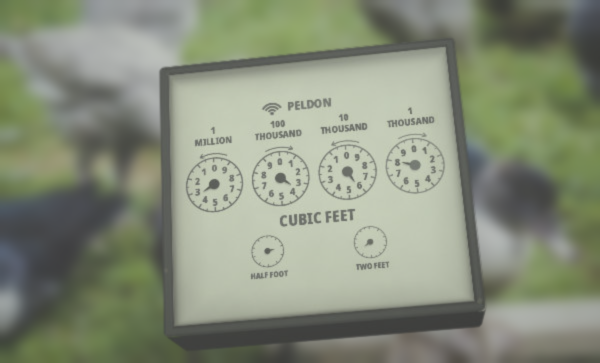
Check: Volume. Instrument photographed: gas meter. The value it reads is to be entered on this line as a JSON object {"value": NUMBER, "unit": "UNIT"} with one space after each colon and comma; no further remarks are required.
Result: {"value": 335800, "unit": "ft³"}
